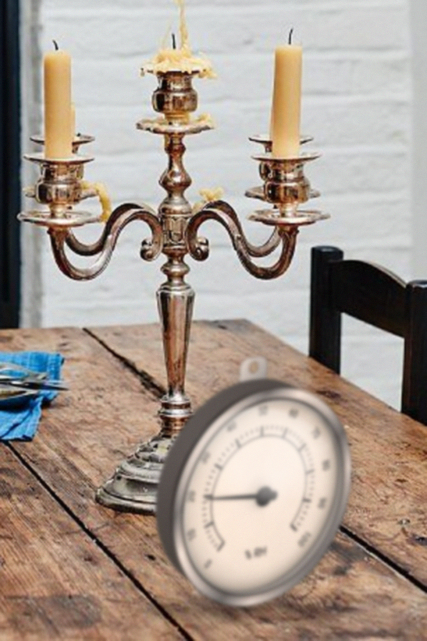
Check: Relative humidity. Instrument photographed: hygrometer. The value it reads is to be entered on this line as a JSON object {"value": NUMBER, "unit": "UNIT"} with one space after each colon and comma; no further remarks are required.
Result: {"value": 20, "unit": "%"}
